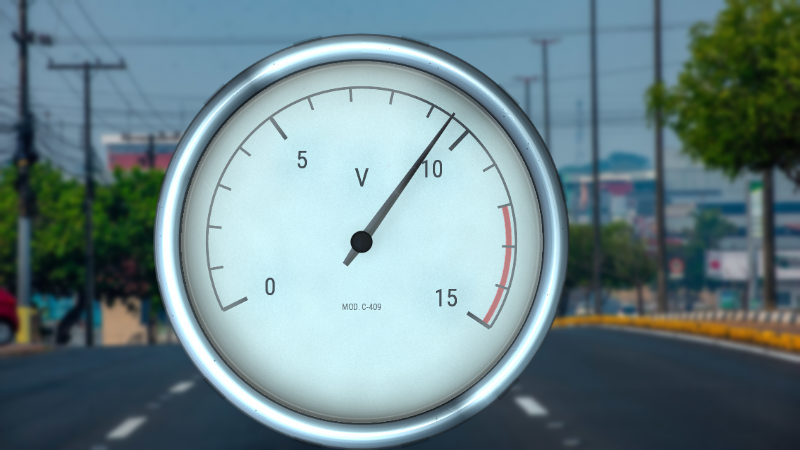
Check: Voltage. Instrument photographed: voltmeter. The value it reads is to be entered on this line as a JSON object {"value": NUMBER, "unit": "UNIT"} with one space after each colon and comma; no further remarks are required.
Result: {"value": 9.5, "unit": "V"}
